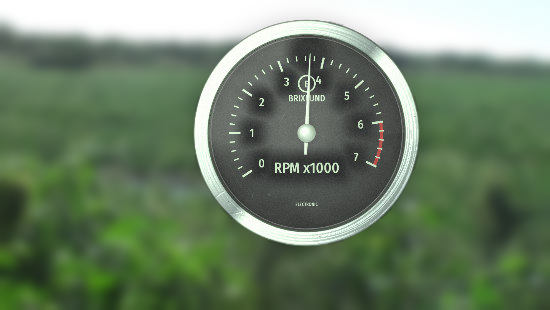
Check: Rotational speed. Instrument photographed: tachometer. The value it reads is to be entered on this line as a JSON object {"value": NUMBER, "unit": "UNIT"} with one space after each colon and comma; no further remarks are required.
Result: {"value": 3700, "unit": "rpm"}
